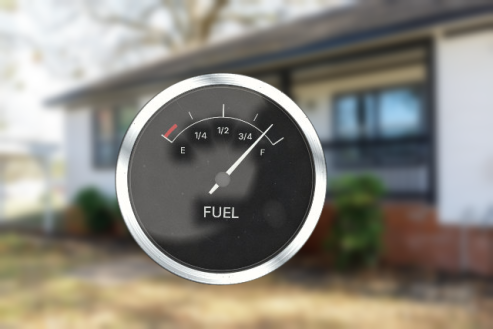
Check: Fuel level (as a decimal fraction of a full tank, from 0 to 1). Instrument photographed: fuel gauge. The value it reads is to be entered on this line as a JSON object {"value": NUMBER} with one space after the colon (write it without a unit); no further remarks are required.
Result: {"value": 0.875}
